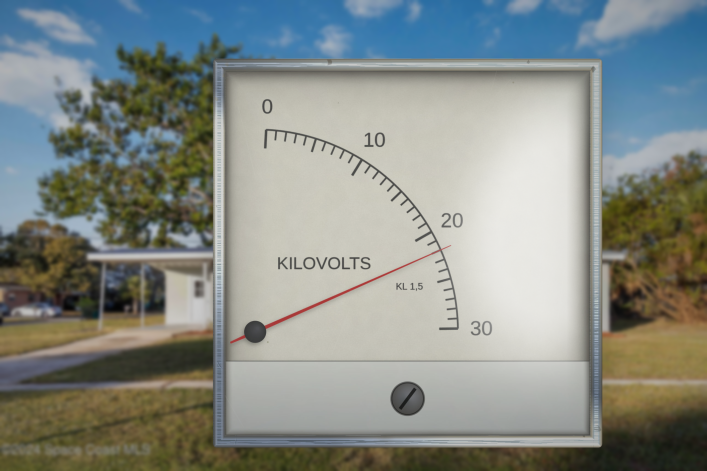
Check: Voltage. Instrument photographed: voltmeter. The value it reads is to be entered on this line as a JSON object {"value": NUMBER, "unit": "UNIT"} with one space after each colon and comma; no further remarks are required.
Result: {"value": 22, "unit": "kV"}
